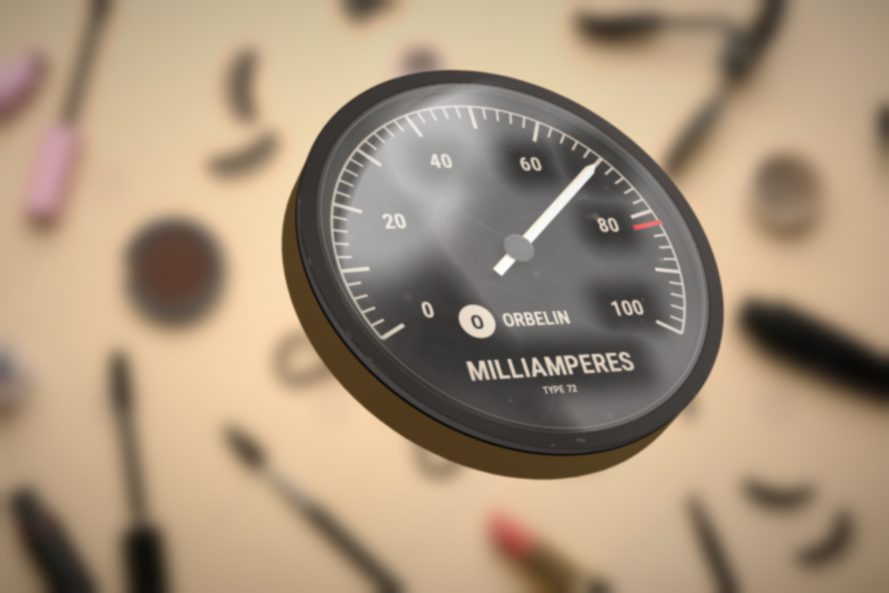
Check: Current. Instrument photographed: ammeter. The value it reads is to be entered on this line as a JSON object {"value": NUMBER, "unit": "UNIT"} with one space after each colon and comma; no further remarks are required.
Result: {"value": 70, "unit": "mA"}
